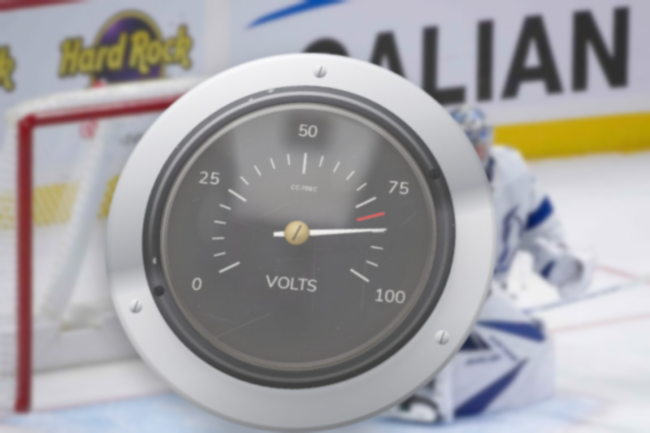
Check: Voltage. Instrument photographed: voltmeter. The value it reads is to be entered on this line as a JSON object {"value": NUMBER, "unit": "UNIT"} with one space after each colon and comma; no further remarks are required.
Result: {"value": 85, "unit": "V"}
